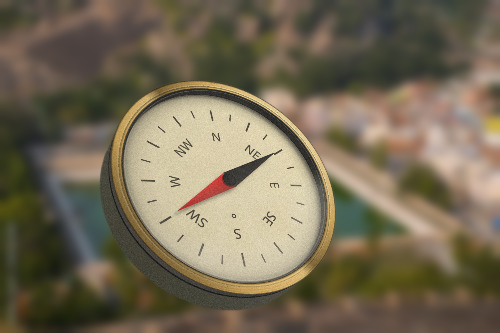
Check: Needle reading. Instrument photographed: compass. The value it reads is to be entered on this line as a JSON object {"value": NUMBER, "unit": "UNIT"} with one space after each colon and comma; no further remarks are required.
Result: {"value": 240, "unit": "°"}
